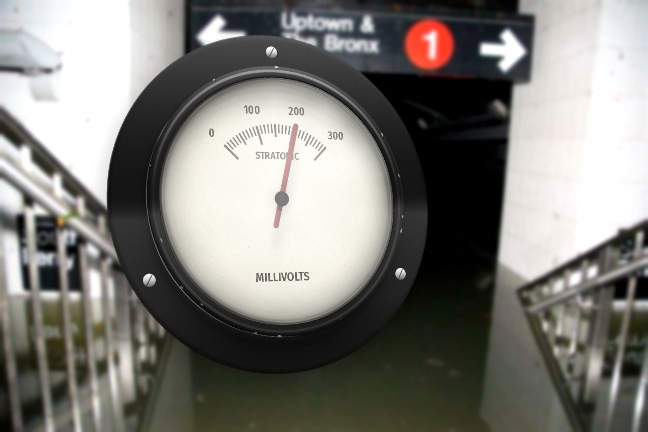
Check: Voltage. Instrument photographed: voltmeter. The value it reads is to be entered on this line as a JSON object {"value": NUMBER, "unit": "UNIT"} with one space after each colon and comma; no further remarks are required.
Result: {"value": 200, "unit": "mV"}
